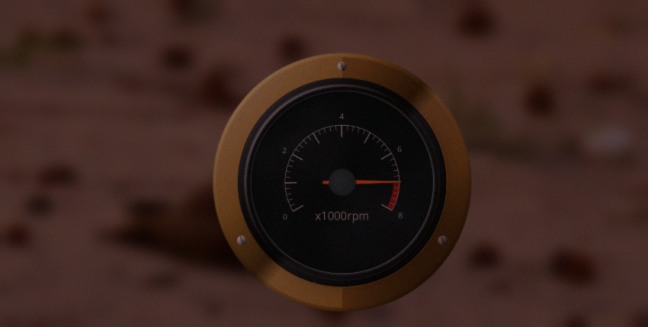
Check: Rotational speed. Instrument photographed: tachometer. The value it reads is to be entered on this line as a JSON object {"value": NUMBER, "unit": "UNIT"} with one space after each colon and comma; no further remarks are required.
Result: {"value": 7000, "unit": "rpm"}
